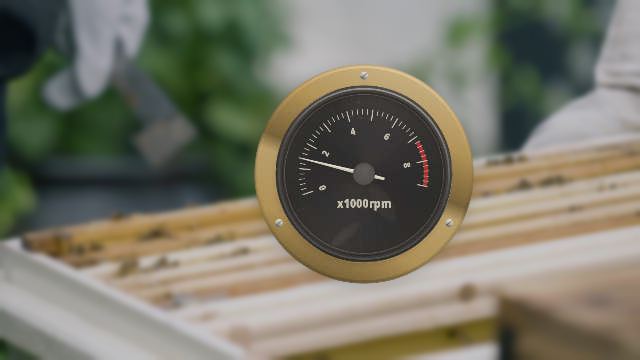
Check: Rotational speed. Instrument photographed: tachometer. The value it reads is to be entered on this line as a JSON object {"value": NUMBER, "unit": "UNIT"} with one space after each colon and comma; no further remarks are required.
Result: {"value": 1400, "unit": "rpm"}
